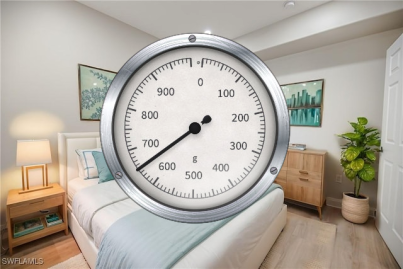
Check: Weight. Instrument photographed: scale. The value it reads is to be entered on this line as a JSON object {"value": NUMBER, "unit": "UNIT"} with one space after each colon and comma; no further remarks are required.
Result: {"value": 650, "unit": "g"}
